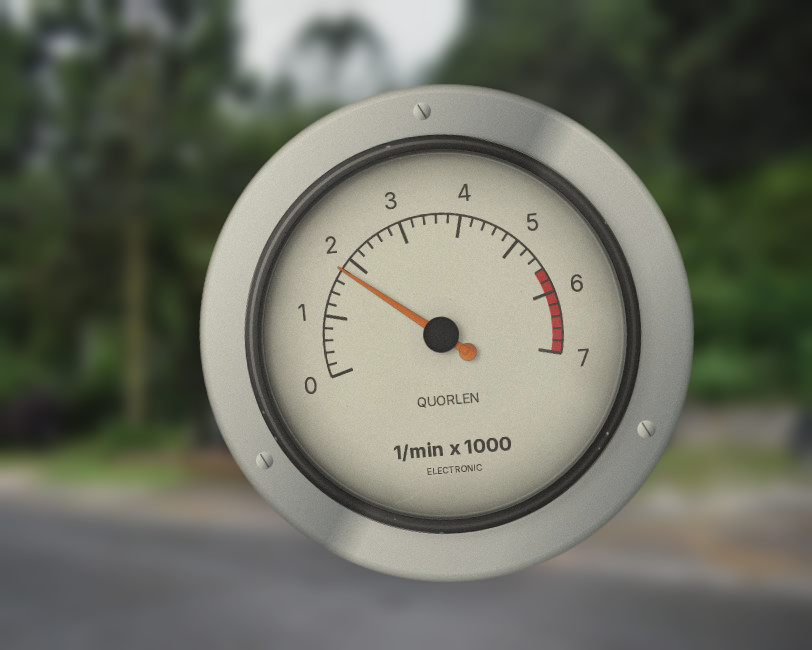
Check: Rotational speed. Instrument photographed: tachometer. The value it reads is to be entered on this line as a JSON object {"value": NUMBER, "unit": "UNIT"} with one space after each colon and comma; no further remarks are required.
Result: {"value": 1800, "unit": "rpm"}
